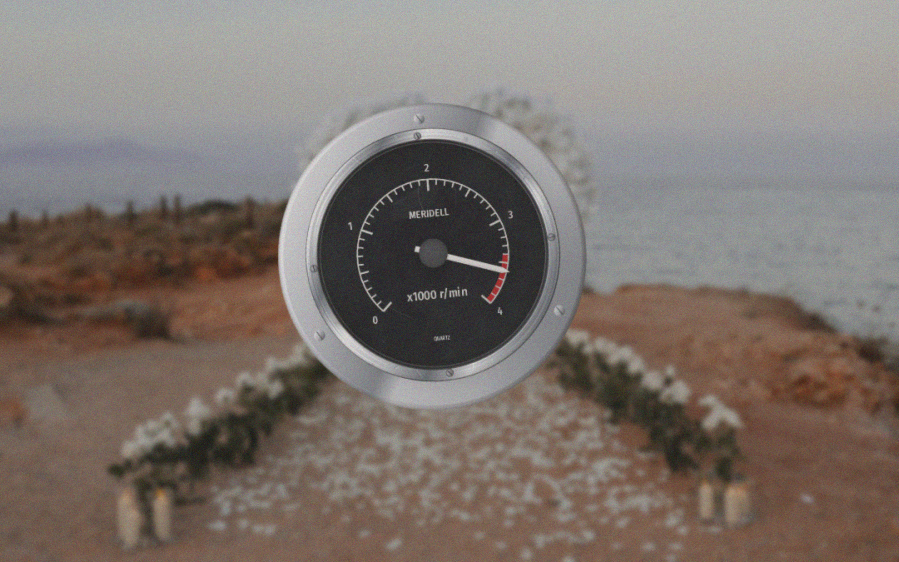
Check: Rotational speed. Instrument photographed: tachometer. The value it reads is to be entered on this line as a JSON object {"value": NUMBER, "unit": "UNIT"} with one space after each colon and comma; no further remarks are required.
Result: {"value": 3600, "unit": "rpm"}
